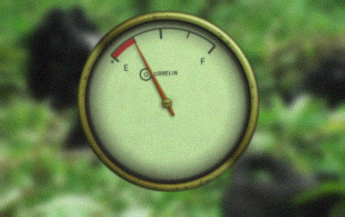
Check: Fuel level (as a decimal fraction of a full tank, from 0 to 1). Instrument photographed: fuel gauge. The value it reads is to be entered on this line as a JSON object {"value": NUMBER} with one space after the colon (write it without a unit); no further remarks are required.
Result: {"value": 0.25}
